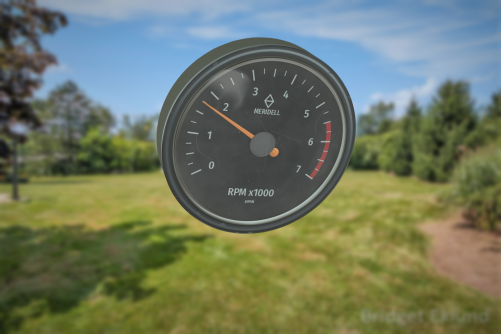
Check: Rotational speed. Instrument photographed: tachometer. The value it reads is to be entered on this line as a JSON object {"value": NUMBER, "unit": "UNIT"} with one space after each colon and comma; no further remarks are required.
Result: {"value": 1750, "unit": "rpm"}
